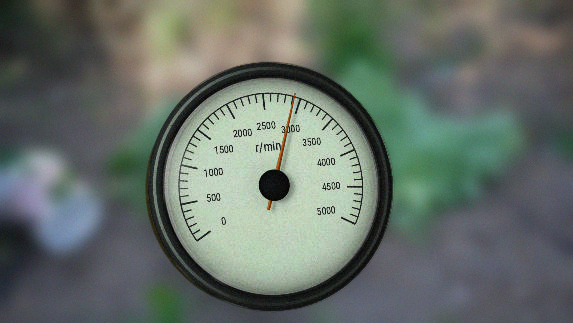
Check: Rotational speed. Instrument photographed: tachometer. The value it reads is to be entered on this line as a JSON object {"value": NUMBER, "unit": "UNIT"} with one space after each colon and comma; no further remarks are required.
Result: {"value": 2900, "unit": "rpm"}
